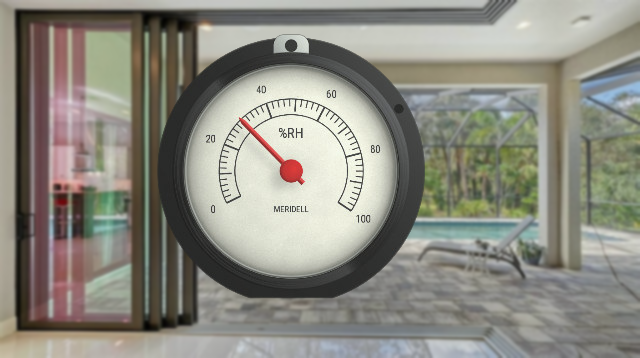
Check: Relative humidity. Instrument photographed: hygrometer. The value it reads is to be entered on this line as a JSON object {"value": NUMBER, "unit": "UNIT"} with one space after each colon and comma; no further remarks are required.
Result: {"value": 30, "unit": "%"}
